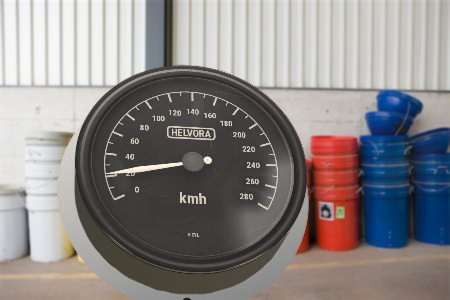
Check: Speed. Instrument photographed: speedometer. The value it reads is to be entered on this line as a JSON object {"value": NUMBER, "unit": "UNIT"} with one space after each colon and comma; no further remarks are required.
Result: {"value": 20, "unit": "km/h"}
